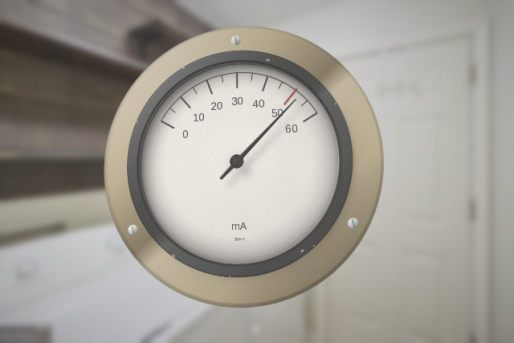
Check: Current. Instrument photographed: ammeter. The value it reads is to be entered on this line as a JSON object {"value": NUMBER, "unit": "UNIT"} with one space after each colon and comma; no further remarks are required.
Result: {"value": 52.5, "unit": "mA"}
